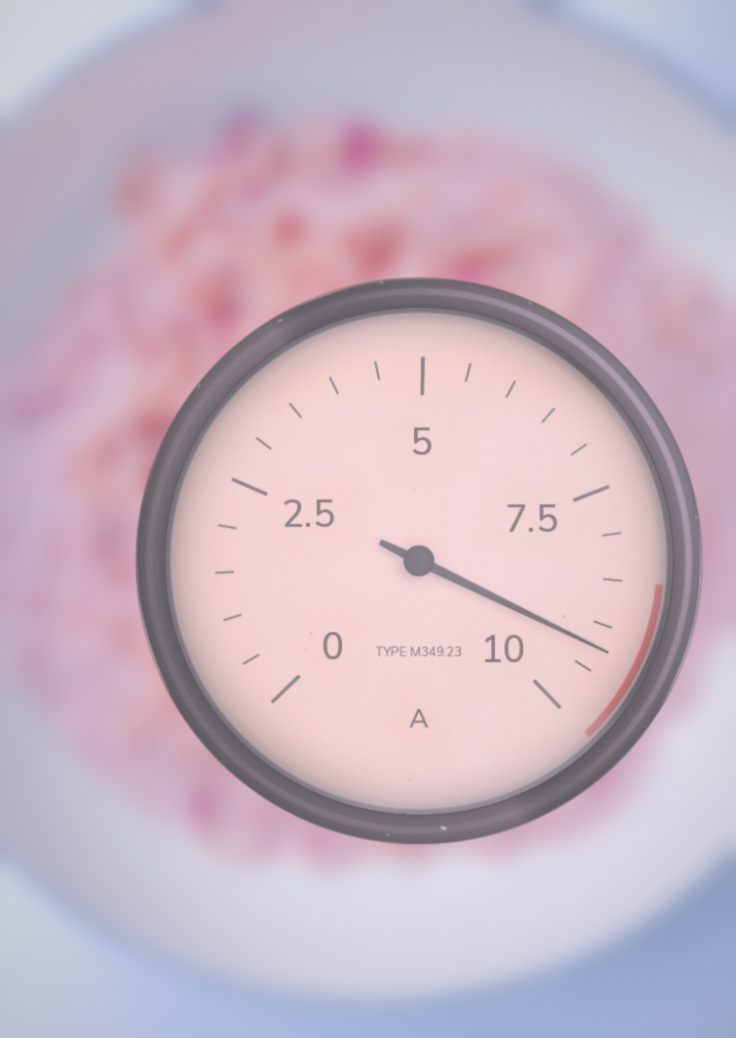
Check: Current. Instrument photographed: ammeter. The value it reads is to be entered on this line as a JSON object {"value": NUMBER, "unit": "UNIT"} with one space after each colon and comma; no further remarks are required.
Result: {"value": 9.25, "unit": "A"}
